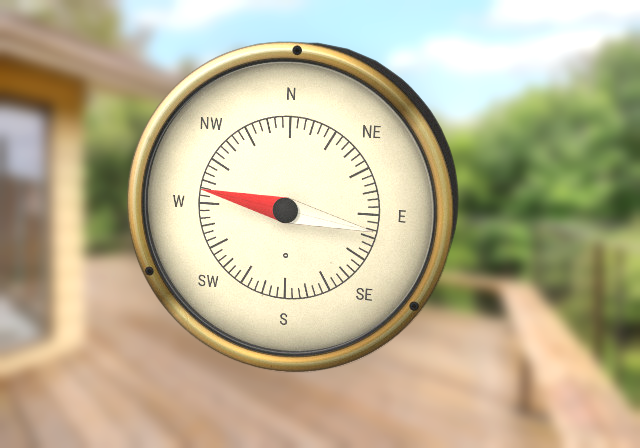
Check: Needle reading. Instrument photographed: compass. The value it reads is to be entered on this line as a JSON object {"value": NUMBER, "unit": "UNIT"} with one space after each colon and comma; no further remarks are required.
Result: {"value": 280, "unit": "°"}
